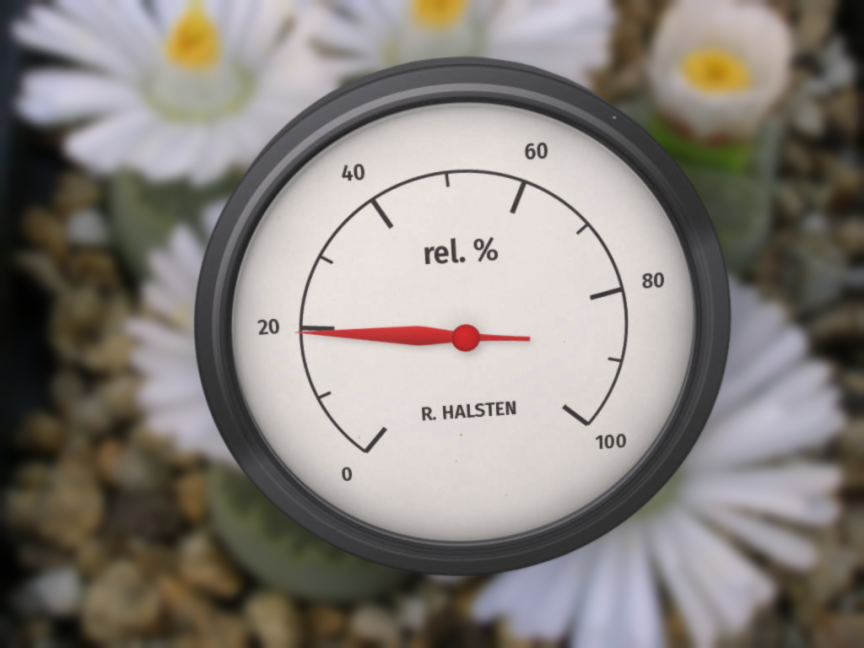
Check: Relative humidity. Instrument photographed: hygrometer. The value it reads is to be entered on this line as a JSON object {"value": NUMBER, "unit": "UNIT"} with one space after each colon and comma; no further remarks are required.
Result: {"value": 20, "unit": "%"}
